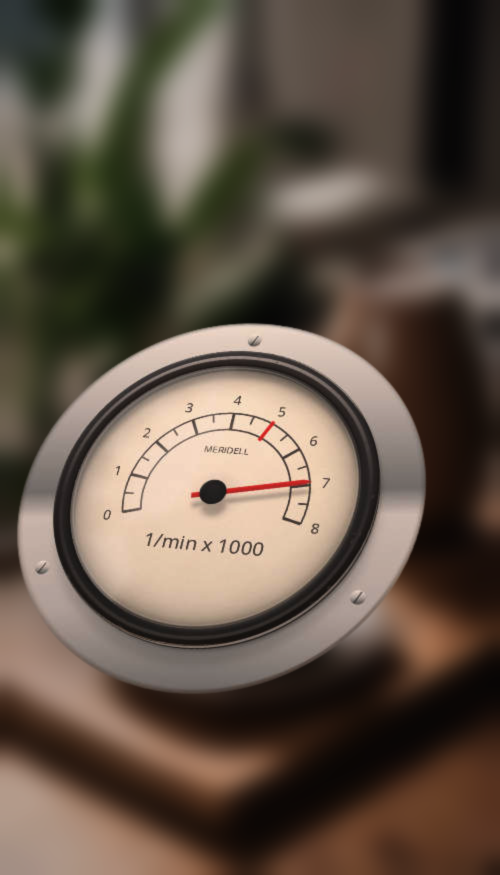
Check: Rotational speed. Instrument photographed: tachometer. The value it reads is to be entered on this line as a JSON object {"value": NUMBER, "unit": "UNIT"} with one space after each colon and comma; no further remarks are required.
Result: {"value": 7000, "unit": "rpm"}
